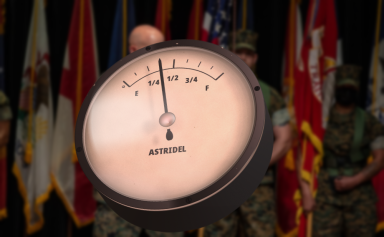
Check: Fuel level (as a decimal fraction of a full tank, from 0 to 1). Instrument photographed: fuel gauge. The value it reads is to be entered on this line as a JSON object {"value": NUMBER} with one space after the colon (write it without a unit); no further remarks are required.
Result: {"value": 0.375}
